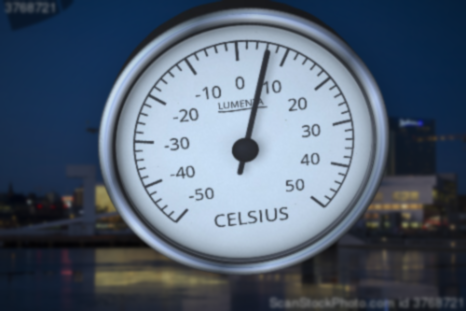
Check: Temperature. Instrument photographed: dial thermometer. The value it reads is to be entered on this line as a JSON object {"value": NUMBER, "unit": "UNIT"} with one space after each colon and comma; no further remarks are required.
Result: {"value": 6, "unit": "°C"}
